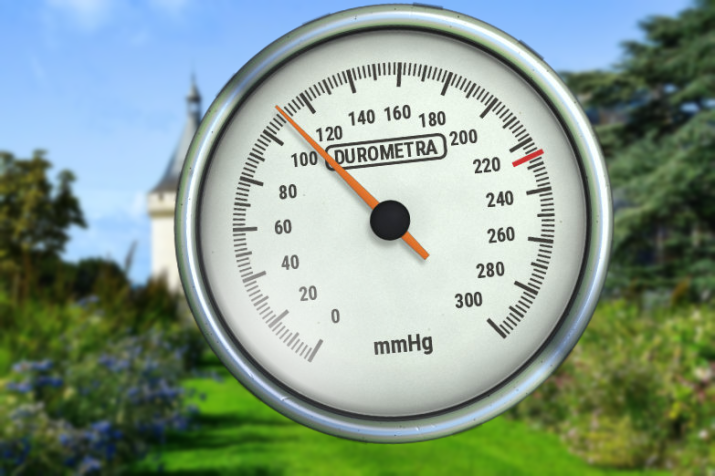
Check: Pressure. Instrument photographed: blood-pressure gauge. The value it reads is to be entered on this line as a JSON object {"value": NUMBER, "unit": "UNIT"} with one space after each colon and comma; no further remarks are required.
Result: {"value": 110, "unit": "mmHg"}
